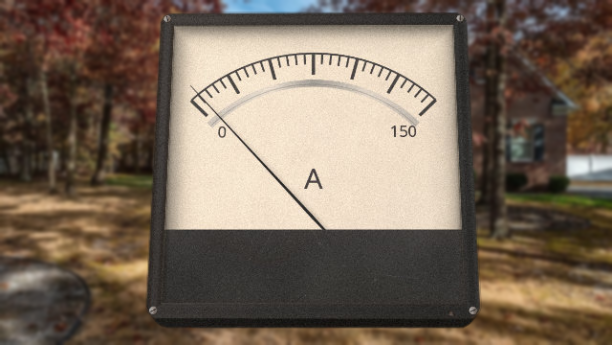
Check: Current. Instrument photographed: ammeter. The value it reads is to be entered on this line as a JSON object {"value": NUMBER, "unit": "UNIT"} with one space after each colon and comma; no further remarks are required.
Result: {"value": 5, "unit": "A"}
